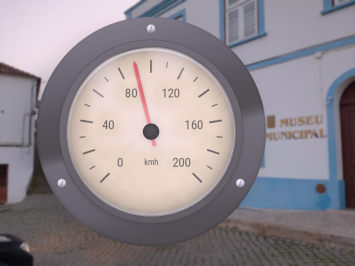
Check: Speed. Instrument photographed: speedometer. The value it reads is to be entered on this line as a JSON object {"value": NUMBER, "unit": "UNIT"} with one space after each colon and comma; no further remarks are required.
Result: {"value": 90, "unit": "km/h"}
